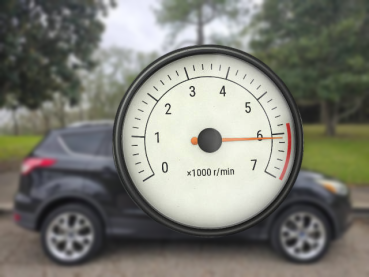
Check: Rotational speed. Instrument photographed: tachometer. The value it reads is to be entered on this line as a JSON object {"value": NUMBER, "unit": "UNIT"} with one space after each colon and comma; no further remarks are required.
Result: {"value": 6100, "unit": "rpm"}
